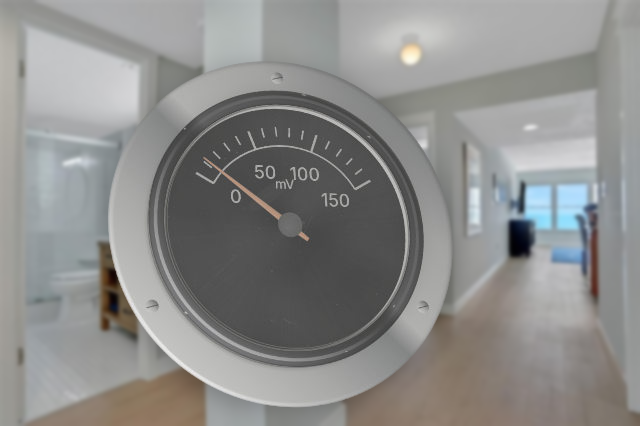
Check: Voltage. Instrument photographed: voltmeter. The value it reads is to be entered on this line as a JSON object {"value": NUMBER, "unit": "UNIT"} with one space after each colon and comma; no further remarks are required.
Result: {"value": 10, "unit": "mV"}
